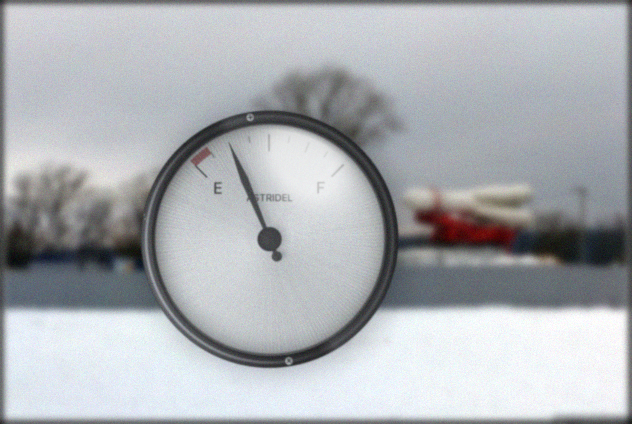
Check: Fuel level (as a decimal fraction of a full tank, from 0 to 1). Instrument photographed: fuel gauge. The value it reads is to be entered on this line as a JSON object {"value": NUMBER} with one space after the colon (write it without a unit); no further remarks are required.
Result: {"value": 0.25}
